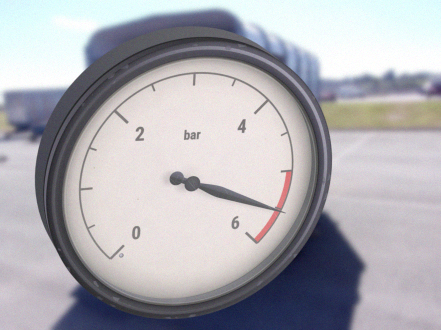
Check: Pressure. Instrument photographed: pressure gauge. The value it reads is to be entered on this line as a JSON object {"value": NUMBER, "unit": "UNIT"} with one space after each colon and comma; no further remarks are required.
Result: {"value": 5.5, "unit": "bar"}
